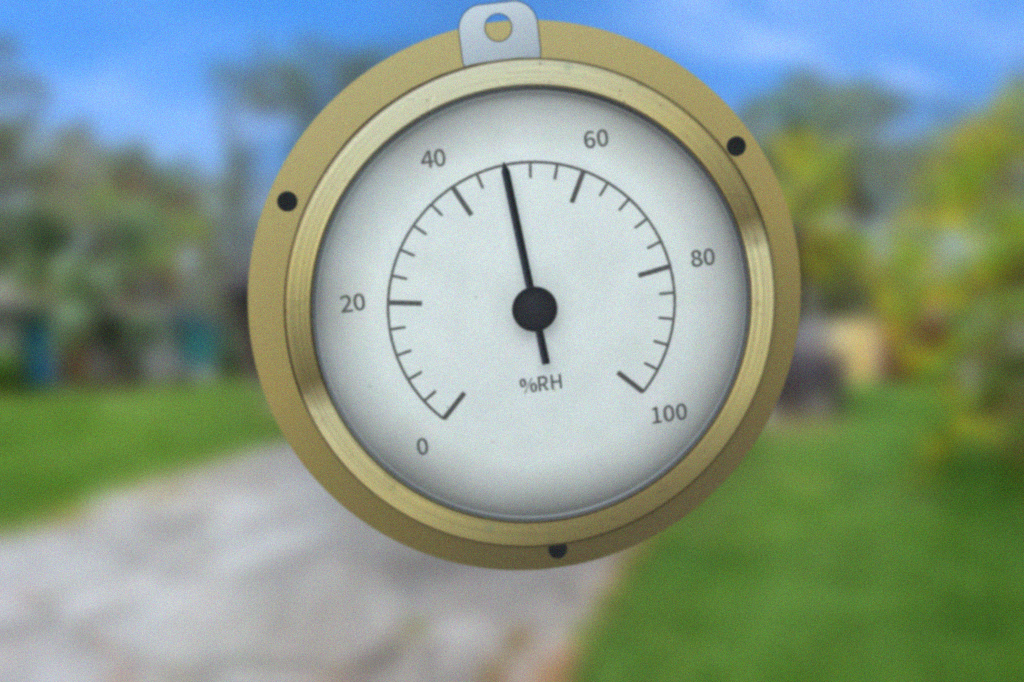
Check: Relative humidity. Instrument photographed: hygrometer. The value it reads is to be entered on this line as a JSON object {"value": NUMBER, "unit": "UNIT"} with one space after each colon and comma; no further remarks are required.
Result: {"value": 48, "unit": "%"}
